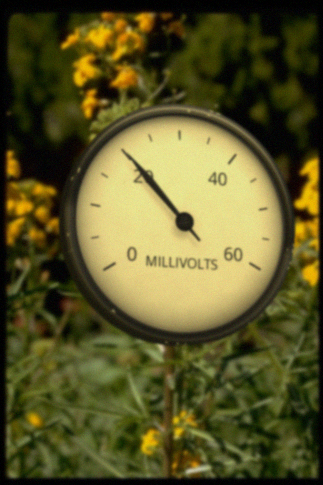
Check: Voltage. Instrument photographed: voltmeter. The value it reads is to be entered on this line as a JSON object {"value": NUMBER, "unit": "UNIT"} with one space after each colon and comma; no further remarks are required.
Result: {"value": 20, "unit": "mV"}
